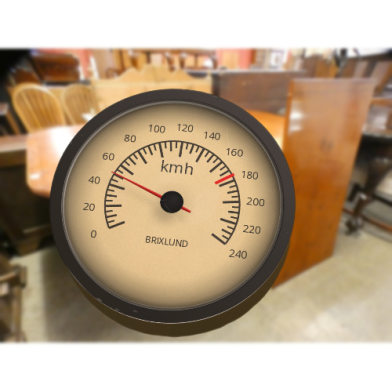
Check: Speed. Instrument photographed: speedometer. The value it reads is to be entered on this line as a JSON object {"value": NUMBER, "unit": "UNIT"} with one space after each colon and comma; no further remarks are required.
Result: {"value": 50, "unit": "km/h"}
